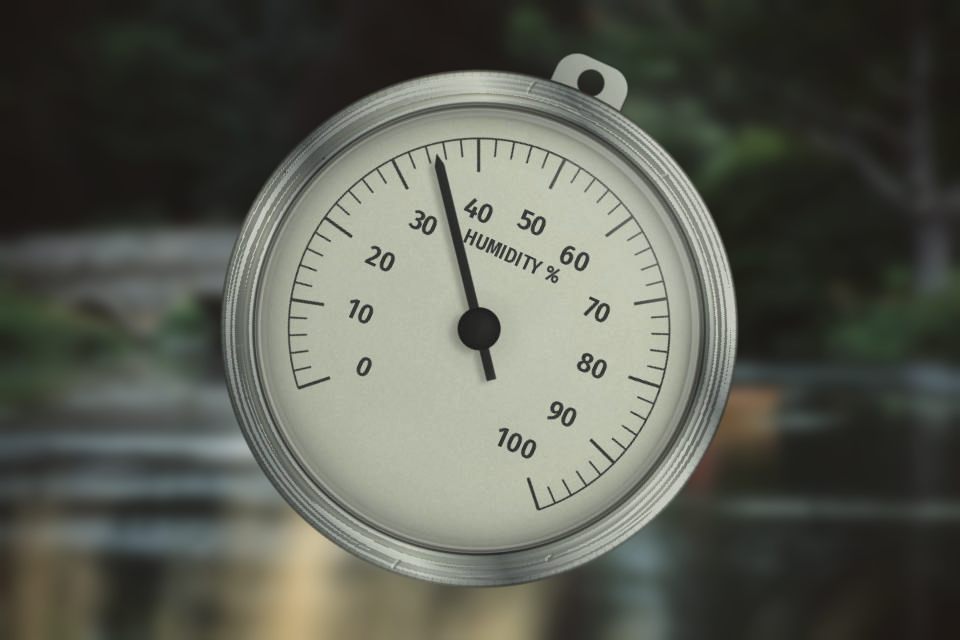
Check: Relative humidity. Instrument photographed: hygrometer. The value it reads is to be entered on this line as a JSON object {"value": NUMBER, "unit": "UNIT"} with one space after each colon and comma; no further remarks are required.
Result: {"value": 35, "unit": "%"}
